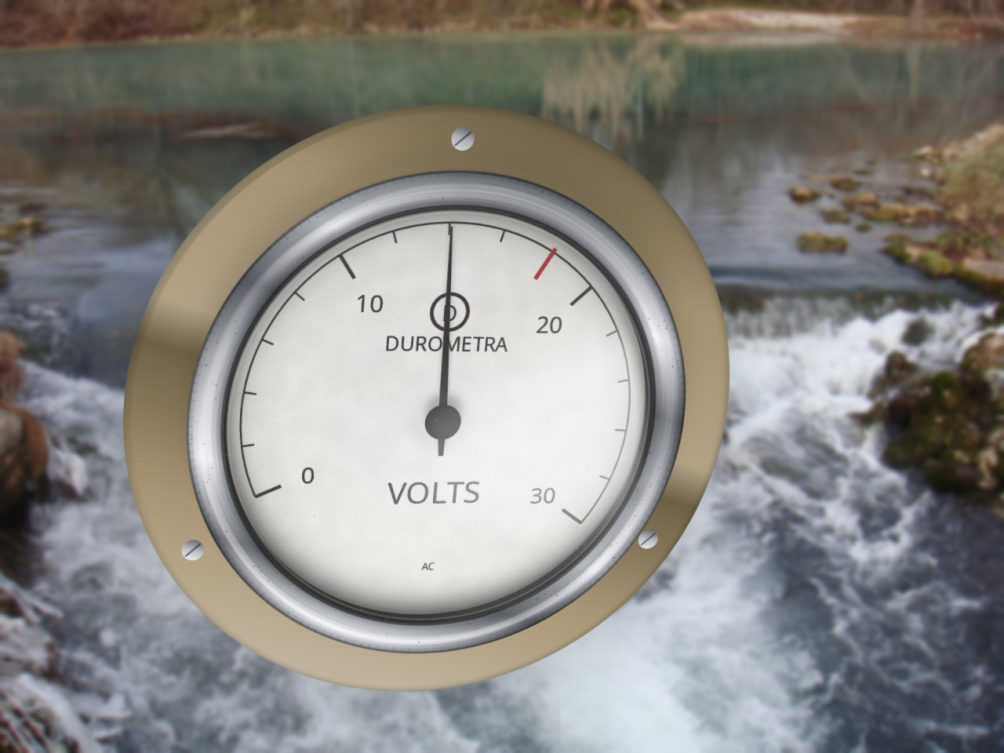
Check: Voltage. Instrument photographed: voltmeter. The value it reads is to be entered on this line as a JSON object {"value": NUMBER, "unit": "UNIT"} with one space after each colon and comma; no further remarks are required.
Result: {"value": 14, "unit": "V"}
